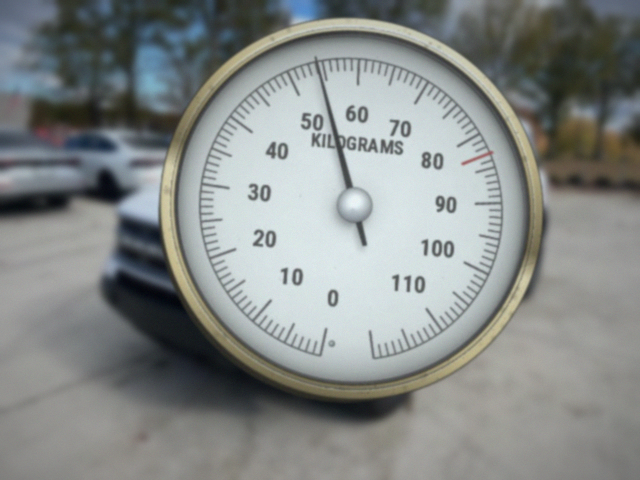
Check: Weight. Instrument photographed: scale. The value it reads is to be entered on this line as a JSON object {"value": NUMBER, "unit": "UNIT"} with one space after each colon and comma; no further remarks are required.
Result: {"value": 54, "unit": "kg"}
